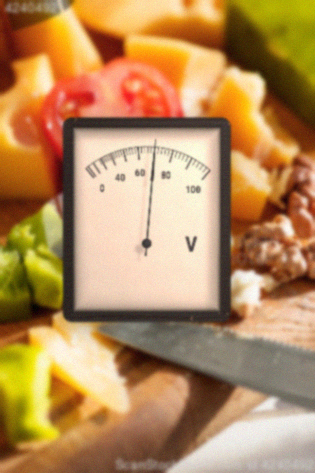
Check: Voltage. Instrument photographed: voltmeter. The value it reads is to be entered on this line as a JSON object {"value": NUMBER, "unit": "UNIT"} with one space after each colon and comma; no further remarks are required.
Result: {"value": 70, "unit": "V"}
